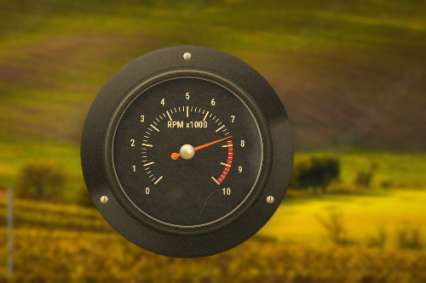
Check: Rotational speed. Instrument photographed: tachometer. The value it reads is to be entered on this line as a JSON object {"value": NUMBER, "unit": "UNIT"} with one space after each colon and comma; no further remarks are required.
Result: {"value": 7600, "unit": "rpm"}
